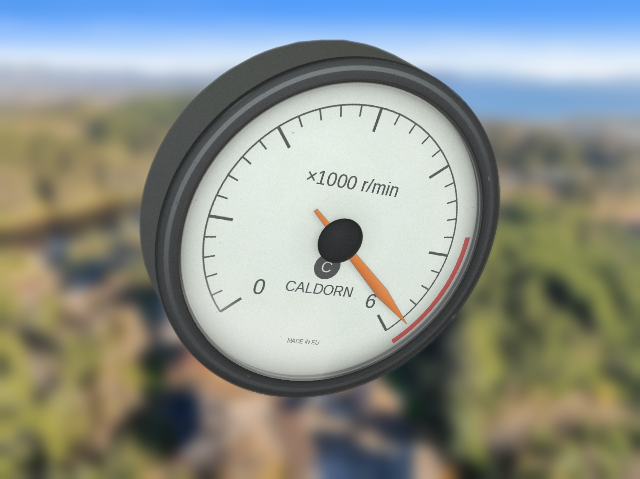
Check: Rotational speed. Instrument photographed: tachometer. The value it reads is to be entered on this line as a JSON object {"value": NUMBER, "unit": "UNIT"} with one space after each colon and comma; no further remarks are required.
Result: {"value": 5800, "unit": "rpm"}
